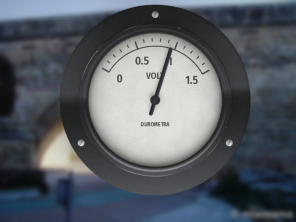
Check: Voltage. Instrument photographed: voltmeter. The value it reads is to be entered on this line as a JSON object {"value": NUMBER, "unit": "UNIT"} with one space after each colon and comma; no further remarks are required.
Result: {"value": 0.95, "unit": "V"}
